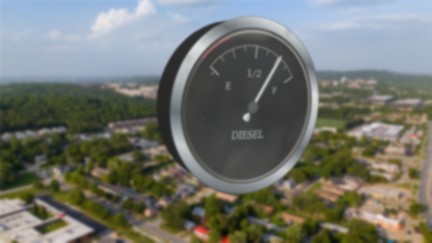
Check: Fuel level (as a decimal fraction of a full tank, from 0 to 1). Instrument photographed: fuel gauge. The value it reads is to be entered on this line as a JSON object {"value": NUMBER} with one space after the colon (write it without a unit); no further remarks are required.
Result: {"value": 0.75}
